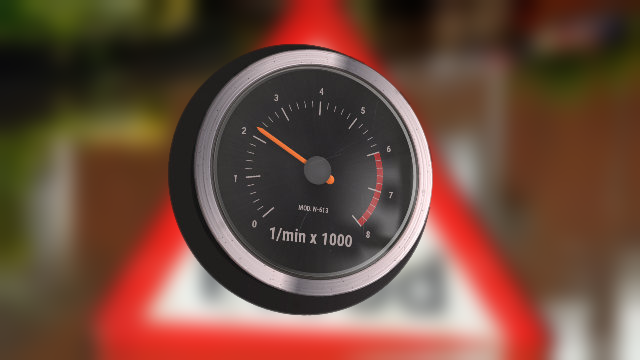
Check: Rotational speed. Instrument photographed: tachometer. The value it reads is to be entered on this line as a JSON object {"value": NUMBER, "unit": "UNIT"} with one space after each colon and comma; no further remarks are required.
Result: {"value": 2200, "unit": "rpm"}
